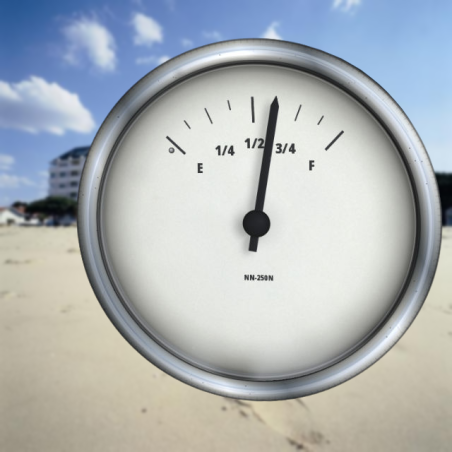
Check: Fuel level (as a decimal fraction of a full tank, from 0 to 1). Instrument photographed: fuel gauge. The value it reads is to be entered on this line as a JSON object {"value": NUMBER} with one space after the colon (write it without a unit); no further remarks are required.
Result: {"value": 0.625}
